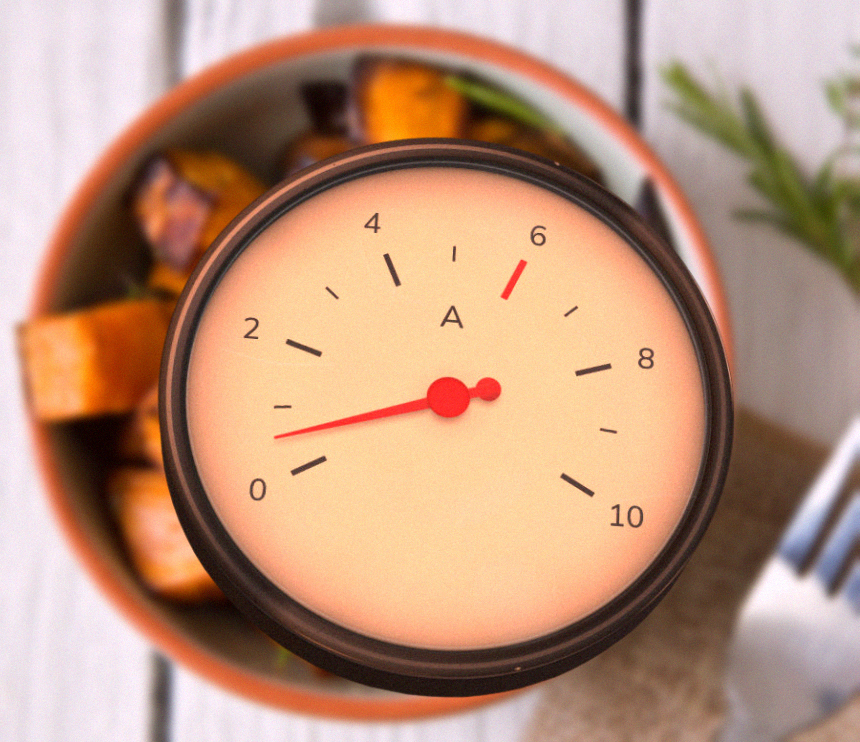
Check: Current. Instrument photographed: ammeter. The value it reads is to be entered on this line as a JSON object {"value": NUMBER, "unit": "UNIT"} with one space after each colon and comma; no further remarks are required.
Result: {"value": 0.5, "unit": "A"}
